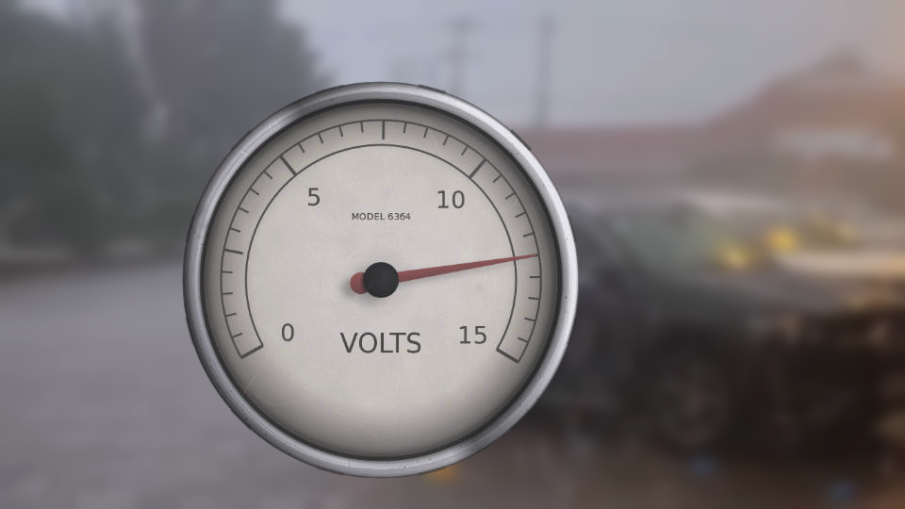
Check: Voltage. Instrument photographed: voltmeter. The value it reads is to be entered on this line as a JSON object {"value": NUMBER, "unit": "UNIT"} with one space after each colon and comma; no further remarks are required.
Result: {"value": 12.5, "unit": "V"}
